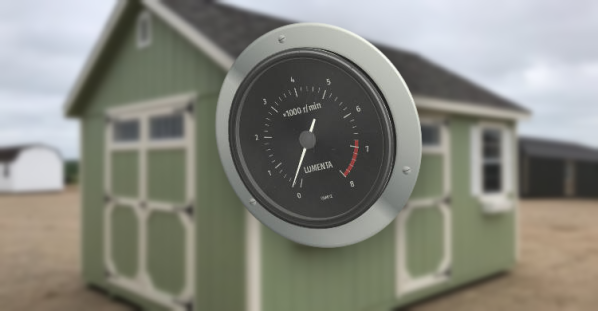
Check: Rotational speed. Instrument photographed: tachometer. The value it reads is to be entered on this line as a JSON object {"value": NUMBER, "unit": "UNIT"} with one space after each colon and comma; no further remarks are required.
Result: {"value": 200, "unit": "rpm"}
